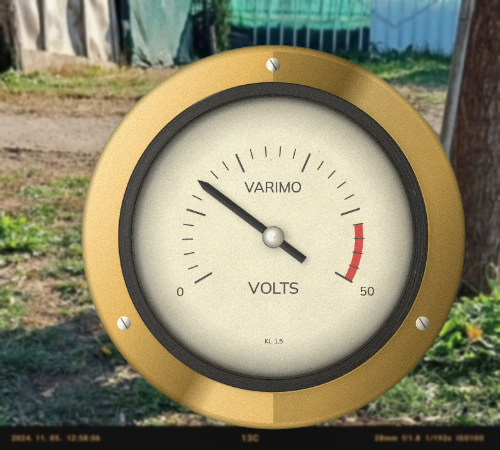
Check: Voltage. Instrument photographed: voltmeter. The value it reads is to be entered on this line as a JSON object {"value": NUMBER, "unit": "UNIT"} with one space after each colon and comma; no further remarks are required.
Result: {"value": 14, "unit": "V"}
